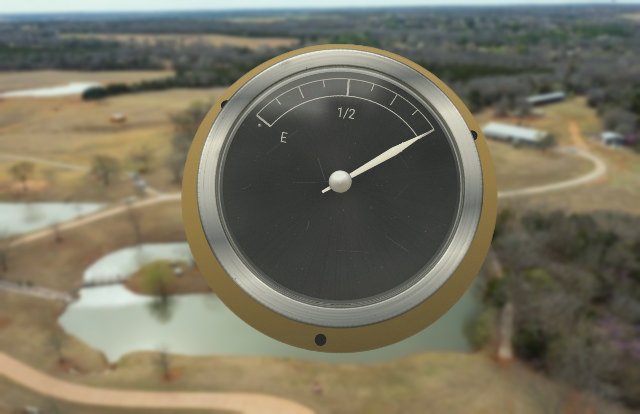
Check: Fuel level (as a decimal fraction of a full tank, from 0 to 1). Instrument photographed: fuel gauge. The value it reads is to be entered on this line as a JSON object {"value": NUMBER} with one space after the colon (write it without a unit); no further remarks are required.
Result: {"value": 1}
